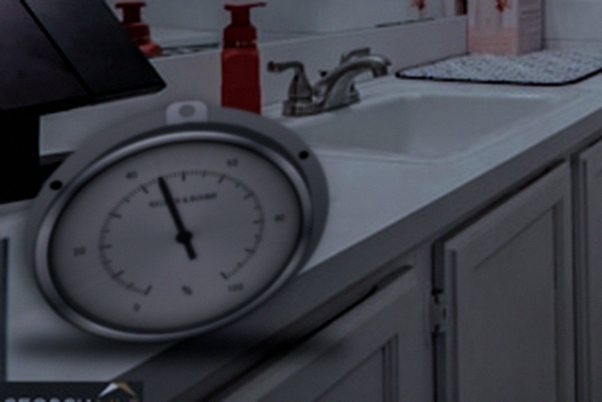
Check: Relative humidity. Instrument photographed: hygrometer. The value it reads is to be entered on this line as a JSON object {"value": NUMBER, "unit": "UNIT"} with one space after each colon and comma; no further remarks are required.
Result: {"value": 45, "unit": "%"}
